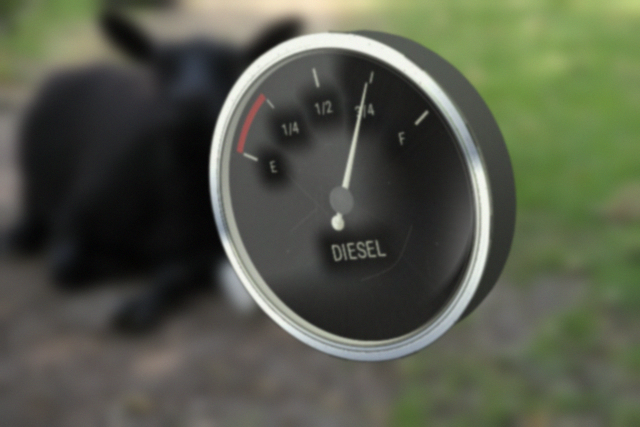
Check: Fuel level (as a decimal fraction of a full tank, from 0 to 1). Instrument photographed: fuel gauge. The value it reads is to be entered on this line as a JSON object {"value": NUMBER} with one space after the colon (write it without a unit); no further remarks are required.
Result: {"value": 0.75}
